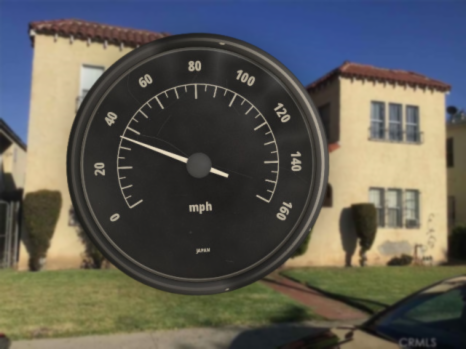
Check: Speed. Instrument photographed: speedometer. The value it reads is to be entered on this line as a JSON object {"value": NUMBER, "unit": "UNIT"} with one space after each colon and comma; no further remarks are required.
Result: {"value": 35, "unit": "mph"}
